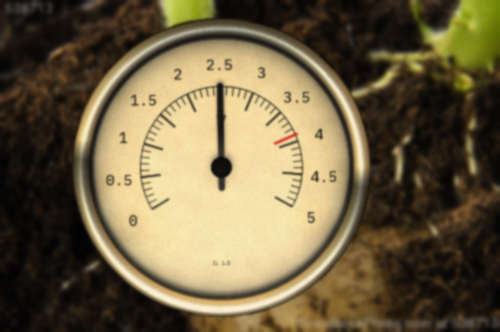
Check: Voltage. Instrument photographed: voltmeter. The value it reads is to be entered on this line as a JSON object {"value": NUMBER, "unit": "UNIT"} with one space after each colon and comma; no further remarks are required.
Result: {"value": 2.5, "unit": "V"}
